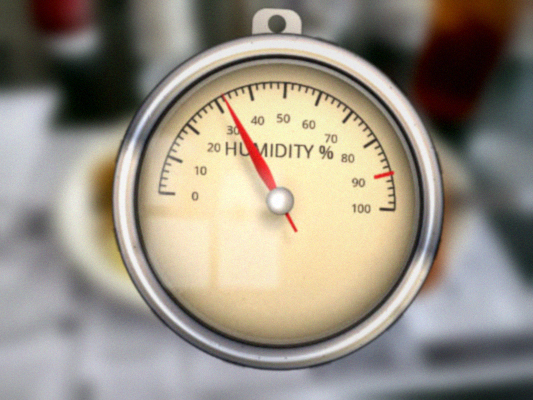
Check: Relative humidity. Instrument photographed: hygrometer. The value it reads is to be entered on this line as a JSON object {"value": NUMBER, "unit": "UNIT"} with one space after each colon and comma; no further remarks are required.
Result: {"value": 32, "unit": "%"}
